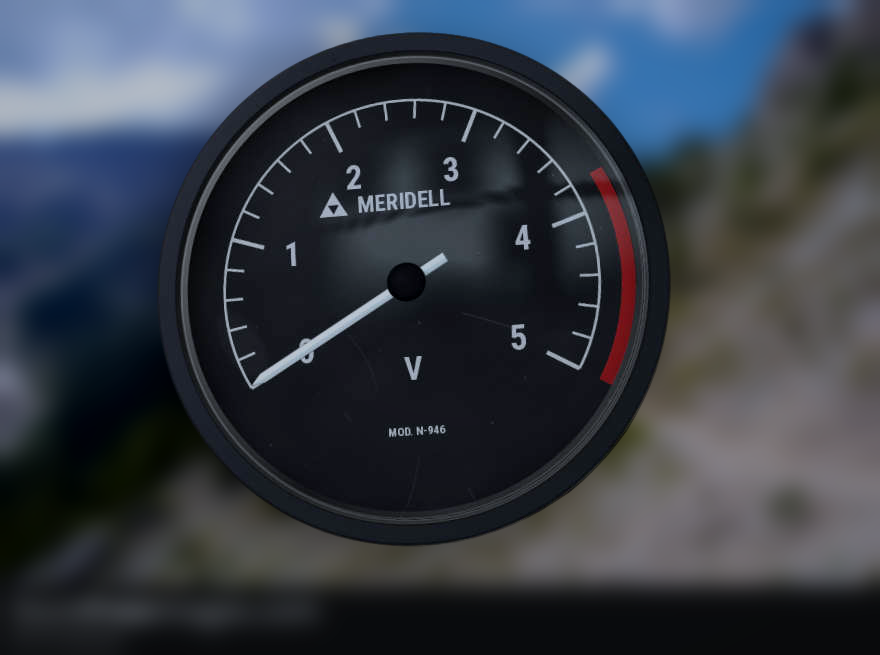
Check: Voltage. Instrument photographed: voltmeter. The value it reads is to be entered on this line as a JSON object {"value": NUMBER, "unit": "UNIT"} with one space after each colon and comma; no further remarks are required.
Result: {"value": 0, "unit": "V"}
